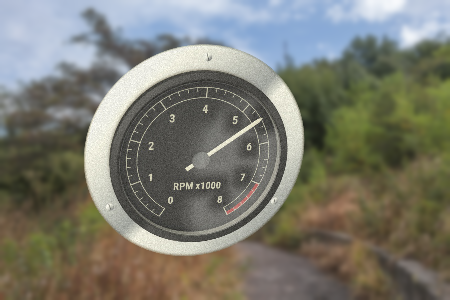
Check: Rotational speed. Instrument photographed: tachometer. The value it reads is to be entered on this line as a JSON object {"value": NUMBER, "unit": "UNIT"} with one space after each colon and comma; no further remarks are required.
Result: {"value": 5400, "unit": "rpm"}
